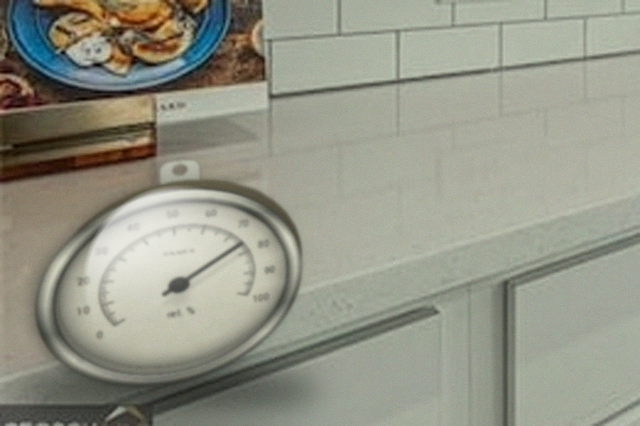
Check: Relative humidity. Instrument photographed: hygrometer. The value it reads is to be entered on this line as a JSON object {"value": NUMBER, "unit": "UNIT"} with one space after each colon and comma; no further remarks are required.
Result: {"value": 75, "unit": "%"}
